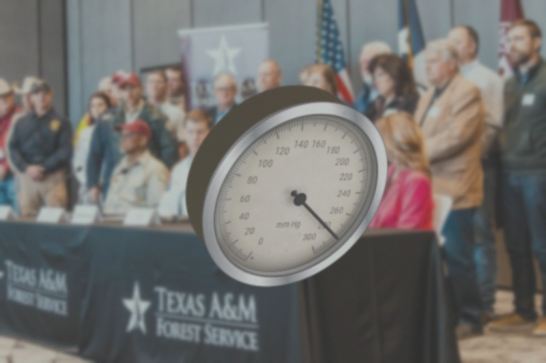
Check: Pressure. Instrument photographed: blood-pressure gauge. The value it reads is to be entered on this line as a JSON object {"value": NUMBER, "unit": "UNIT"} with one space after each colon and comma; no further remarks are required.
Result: {"value": 280, "unit": "mmHg"}
